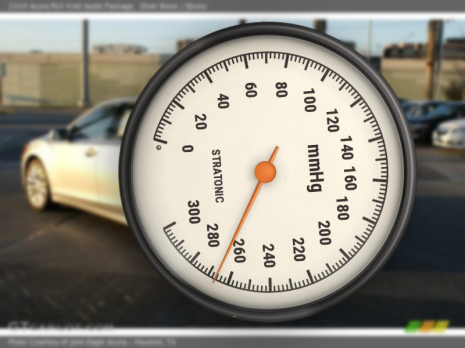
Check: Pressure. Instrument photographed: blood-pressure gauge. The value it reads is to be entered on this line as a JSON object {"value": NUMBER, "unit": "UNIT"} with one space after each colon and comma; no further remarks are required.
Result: {"value": 266, "unit": "mmHg"}
